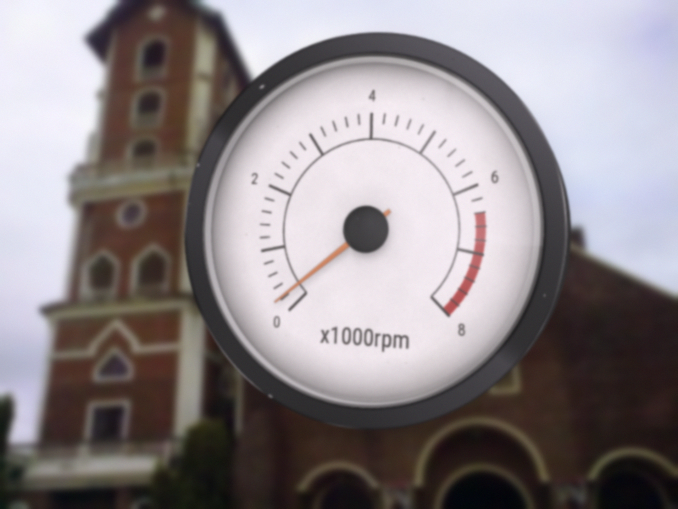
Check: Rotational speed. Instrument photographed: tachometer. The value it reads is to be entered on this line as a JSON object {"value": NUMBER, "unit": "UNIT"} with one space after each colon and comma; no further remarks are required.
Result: {"value": 200, "unit": "rpm"}
